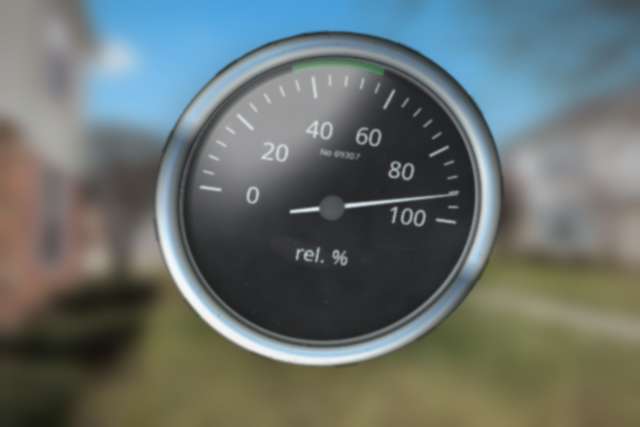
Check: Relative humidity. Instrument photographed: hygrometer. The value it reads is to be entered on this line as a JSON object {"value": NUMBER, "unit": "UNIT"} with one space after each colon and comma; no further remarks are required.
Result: {"value": 92, "unit": "%"}
